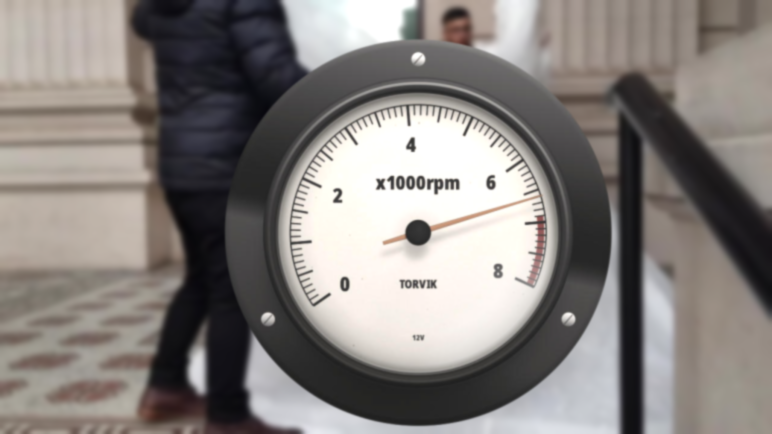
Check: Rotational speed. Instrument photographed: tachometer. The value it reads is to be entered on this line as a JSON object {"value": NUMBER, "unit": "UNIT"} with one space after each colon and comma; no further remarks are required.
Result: {"value": 6600, "unit": "rpm"}
